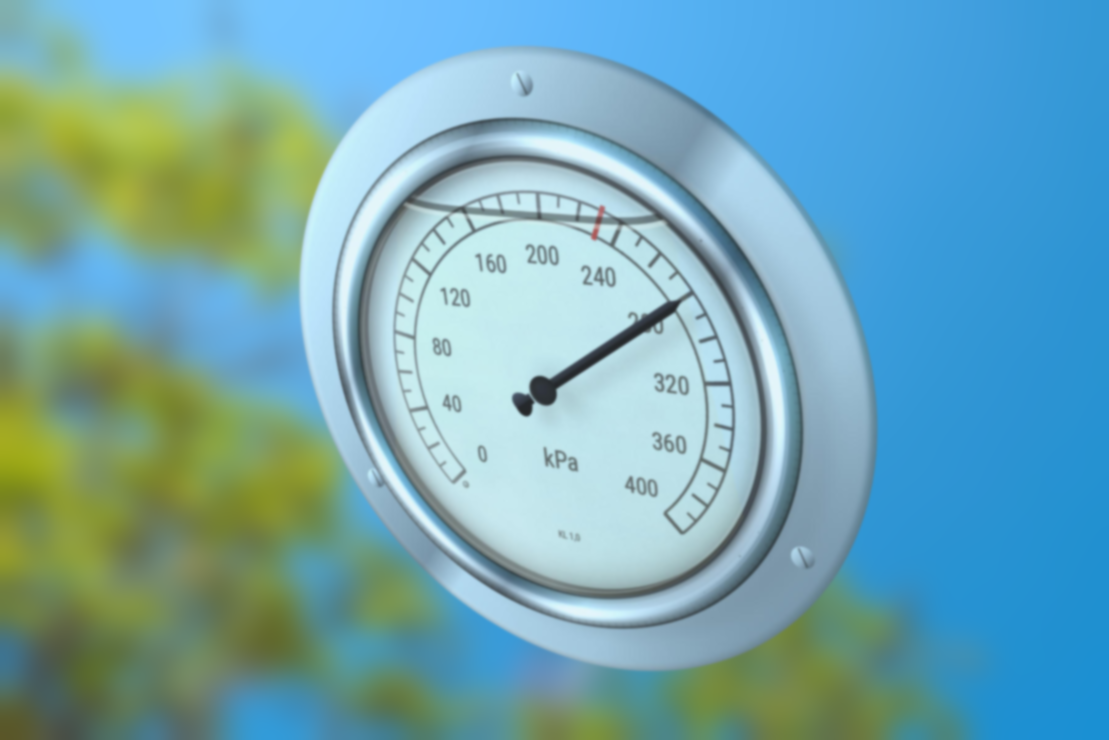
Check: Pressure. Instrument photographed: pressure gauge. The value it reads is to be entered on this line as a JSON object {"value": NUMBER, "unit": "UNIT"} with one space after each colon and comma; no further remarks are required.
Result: {"value": 280, "unit": "kPa"}
